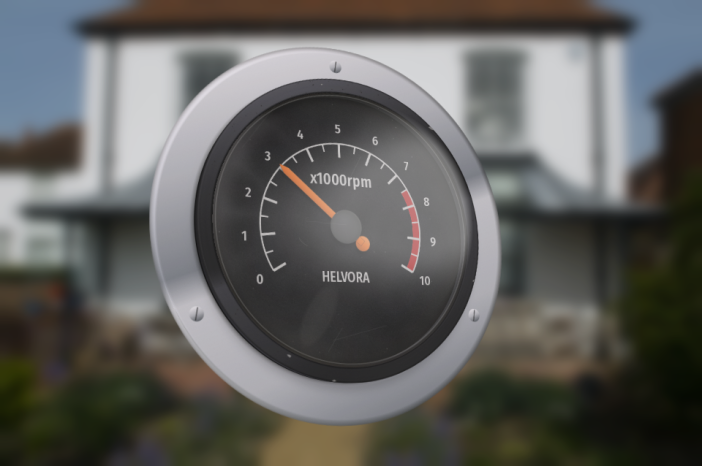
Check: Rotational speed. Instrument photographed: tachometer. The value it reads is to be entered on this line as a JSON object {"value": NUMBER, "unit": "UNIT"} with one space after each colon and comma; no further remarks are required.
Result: {"value": 3000, "unit": "rpm"}
